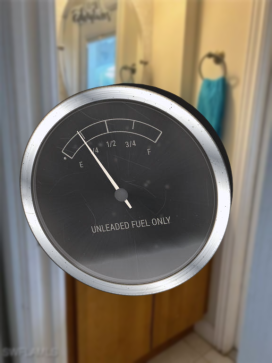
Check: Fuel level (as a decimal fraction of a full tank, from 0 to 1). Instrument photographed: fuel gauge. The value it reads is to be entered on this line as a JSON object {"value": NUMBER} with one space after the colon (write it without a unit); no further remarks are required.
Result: {"value": 0.25}
